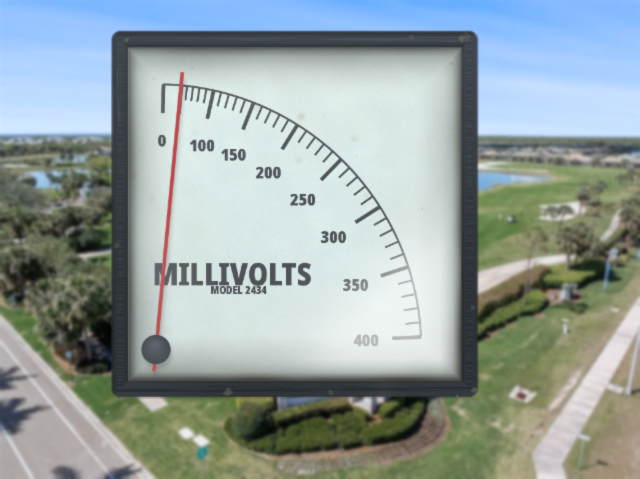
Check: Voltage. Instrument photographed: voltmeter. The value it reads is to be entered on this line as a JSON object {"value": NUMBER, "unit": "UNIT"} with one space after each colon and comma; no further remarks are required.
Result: {"value": 50, "unit": "mV"}
